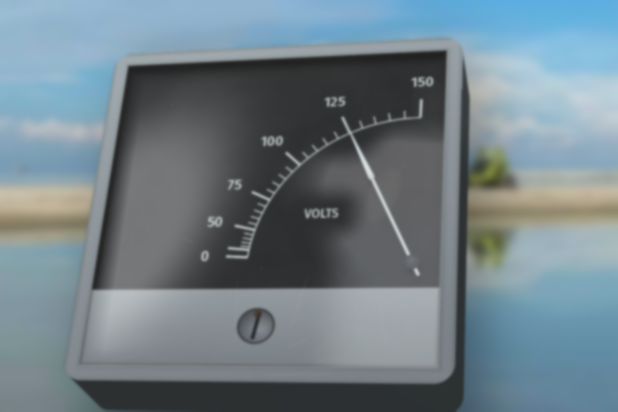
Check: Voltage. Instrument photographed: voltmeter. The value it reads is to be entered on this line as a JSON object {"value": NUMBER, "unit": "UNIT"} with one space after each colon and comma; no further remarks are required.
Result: {"value": 125, "unit": "V"}
